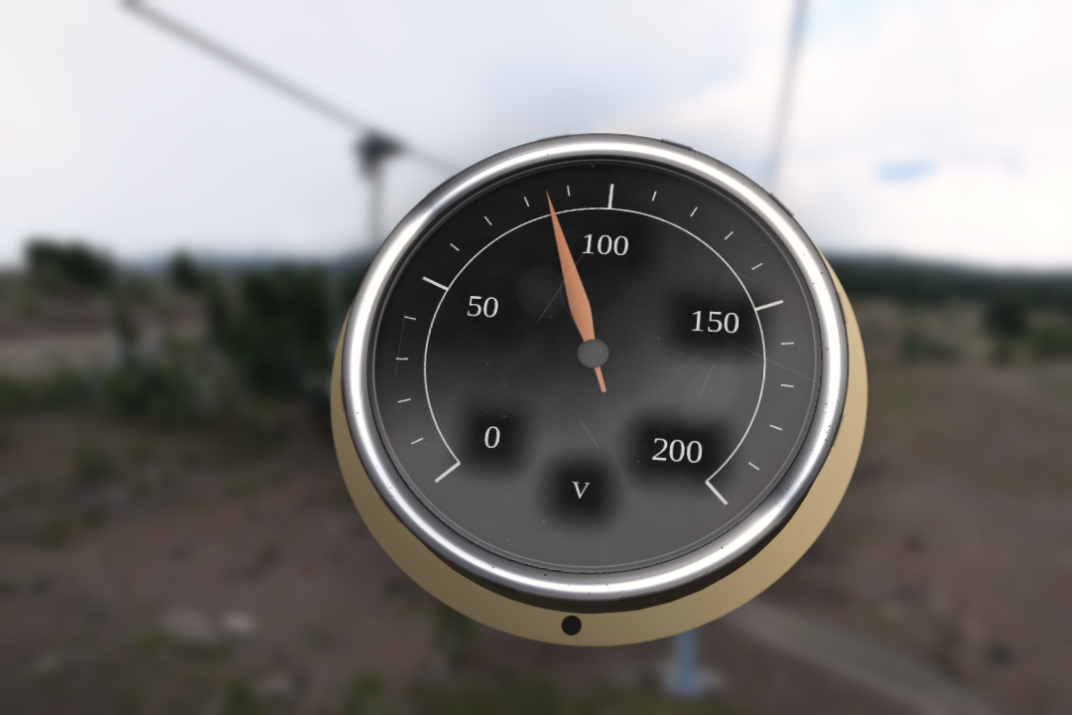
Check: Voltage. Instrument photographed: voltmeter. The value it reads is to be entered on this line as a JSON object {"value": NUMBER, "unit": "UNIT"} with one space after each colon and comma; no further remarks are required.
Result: {"value": 85, "unit": "V"}
